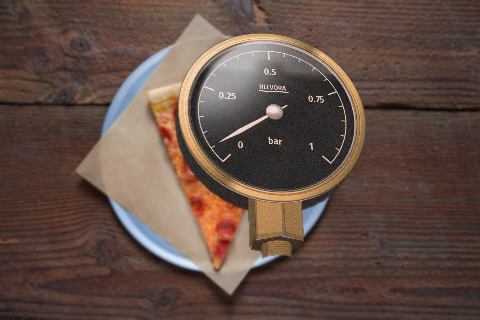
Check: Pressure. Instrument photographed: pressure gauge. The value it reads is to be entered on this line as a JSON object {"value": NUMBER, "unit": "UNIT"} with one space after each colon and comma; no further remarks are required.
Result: {"value": 0.05, "unit": "bar"}
